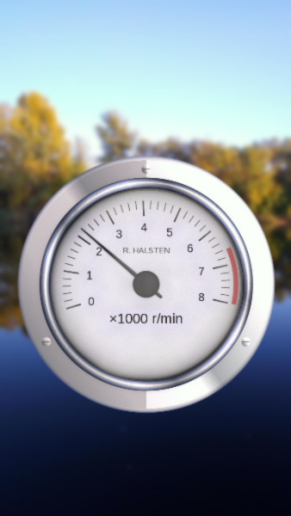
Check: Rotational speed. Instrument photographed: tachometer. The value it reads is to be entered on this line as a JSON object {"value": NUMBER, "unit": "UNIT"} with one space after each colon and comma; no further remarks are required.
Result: {"value": 2200, "unit": "rpm"}
